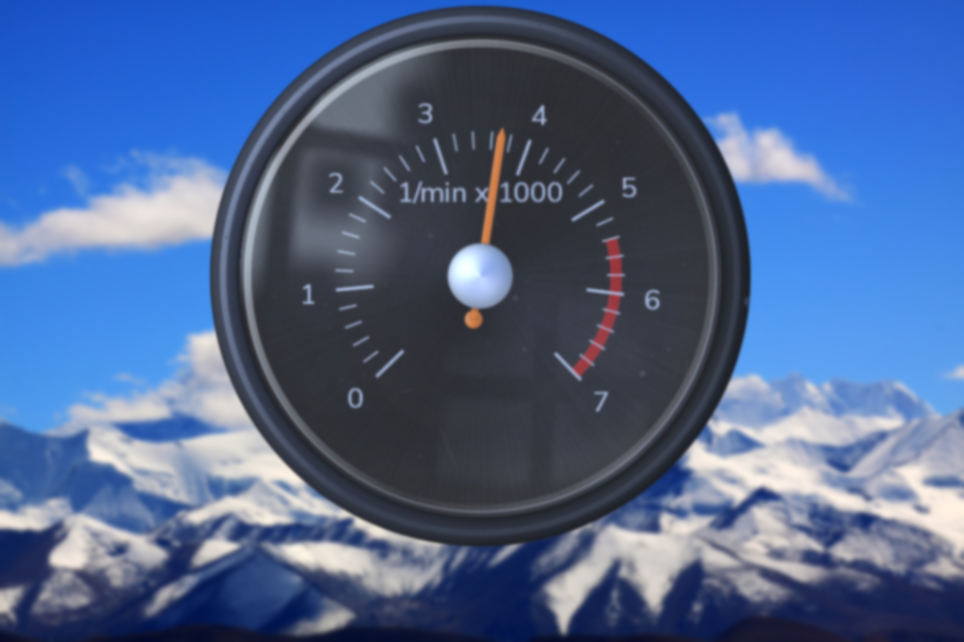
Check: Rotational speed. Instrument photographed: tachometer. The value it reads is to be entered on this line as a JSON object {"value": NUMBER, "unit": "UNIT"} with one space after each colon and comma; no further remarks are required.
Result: {"value": 3700, "unit": "rpm"}
